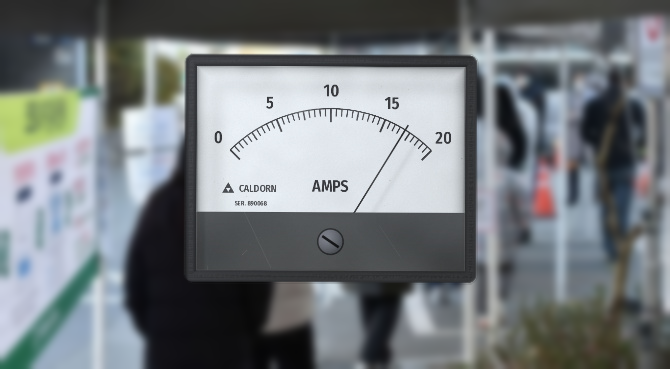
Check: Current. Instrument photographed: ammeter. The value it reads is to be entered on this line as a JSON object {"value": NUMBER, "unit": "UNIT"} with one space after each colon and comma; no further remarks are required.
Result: {"value": 17, "unit": "A"}
